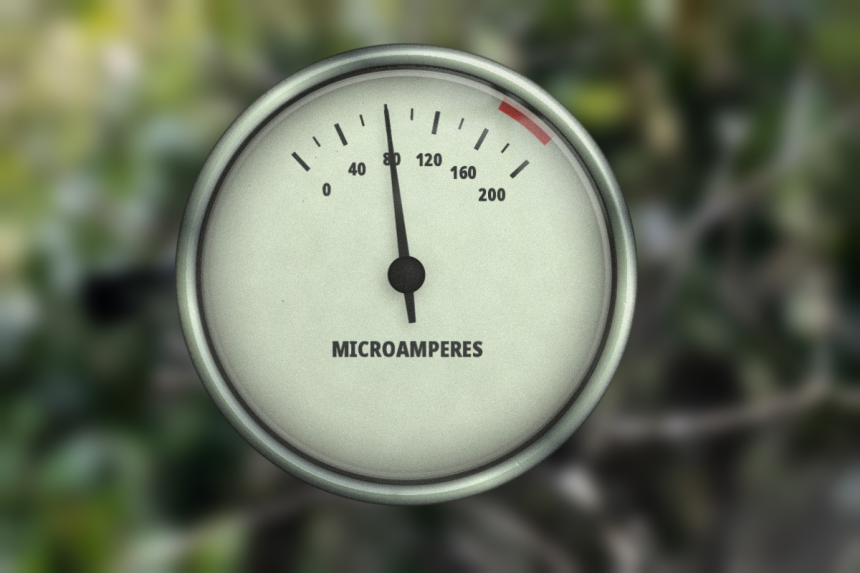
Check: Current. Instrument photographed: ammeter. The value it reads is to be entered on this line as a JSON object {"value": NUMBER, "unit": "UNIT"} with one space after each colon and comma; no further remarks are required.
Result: {"value": 80, "unit": "µA"}
